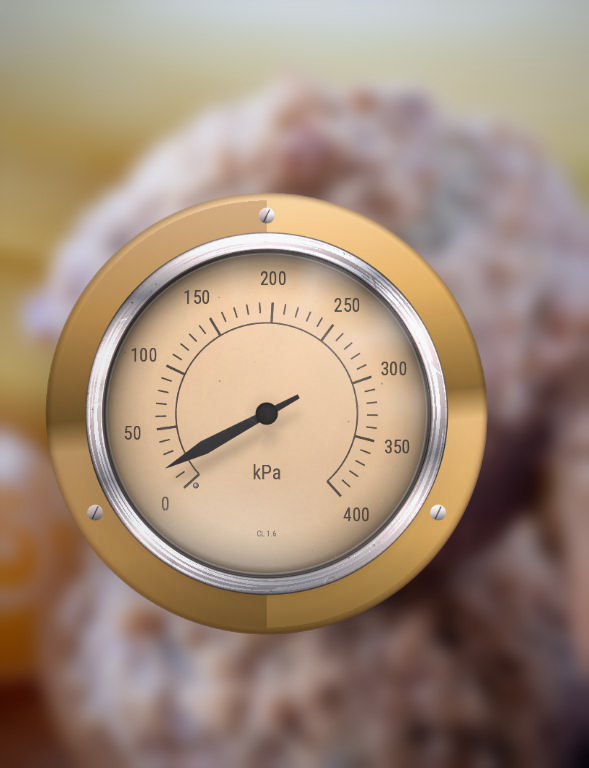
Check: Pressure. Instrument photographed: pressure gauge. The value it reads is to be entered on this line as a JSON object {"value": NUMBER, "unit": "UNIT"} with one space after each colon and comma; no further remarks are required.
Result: {"value": 20, "unit": "kPa"}
